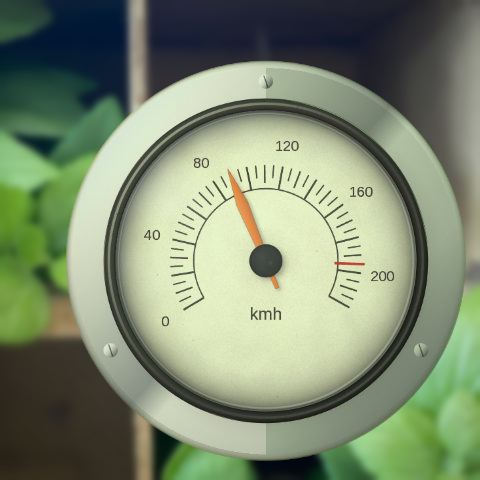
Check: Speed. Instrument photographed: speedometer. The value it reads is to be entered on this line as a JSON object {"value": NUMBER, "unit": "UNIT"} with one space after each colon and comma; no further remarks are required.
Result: {"value": 90, "unit": "km/h"}
